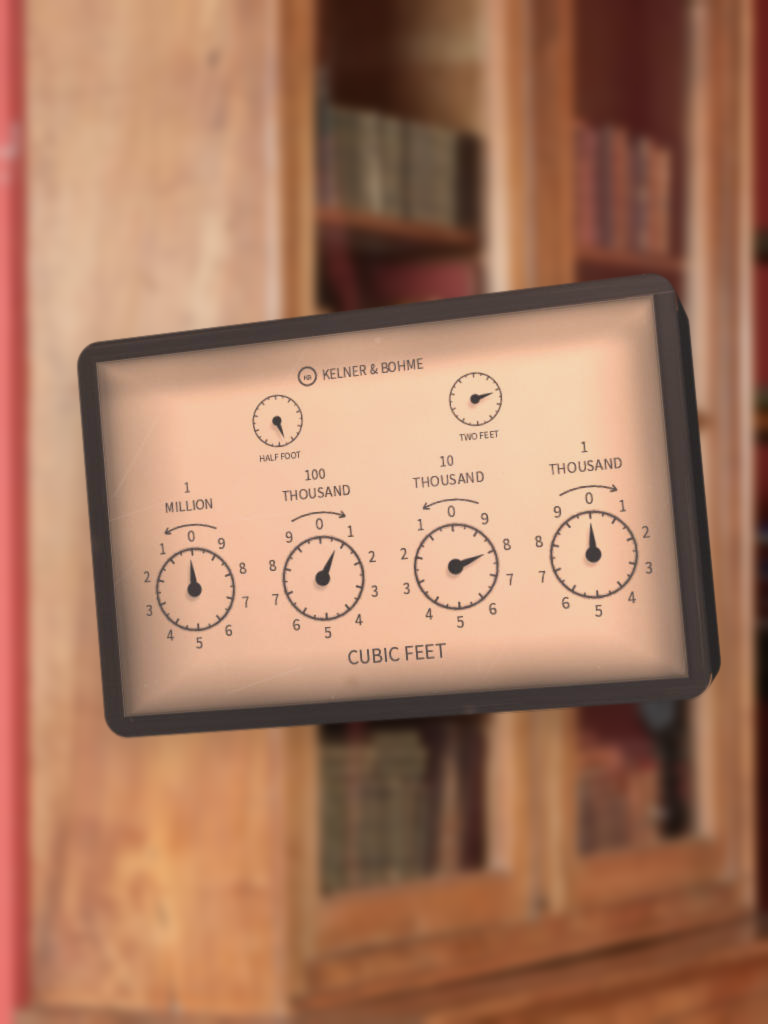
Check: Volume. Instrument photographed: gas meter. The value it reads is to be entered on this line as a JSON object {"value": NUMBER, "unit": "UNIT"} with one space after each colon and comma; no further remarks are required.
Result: {"value": 8000, "unit": "ft³"}
